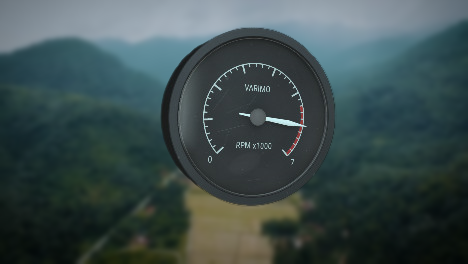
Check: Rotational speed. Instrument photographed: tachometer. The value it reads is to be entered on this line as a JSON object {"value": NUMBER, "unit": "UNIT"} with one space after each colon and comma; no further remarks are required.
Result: {"value": 6000, "unit": "rpm"}
